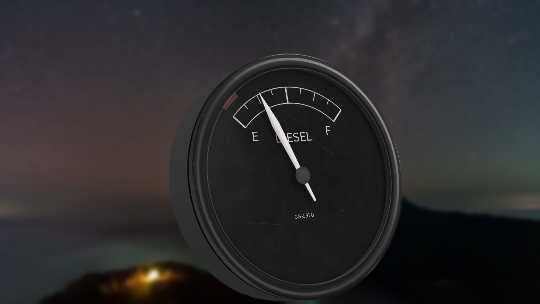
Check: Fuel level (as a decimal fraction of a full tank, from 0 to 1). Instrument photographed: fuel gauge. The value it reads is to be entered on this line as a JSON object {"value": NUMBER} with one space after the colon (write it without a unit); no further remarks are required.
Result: {"value": 0.25}
